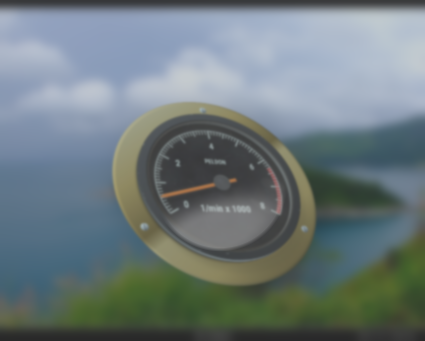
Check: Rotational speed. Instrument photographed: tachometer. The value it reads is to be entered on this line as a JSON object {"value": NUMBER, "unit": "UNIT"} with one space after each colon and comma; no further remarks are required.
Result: {"value": 500, "unit": "rpm"}
